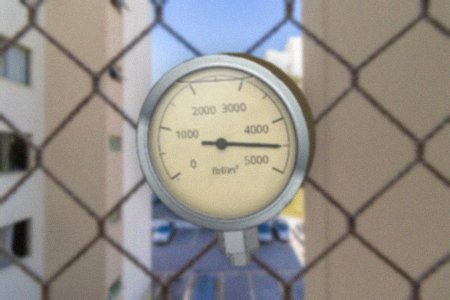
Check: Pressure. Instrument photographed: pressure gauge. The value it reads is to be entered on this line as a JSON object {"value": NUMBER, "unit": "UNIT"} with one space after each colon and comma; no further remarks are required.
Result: {"value": 4500, "unit": "psi"}
